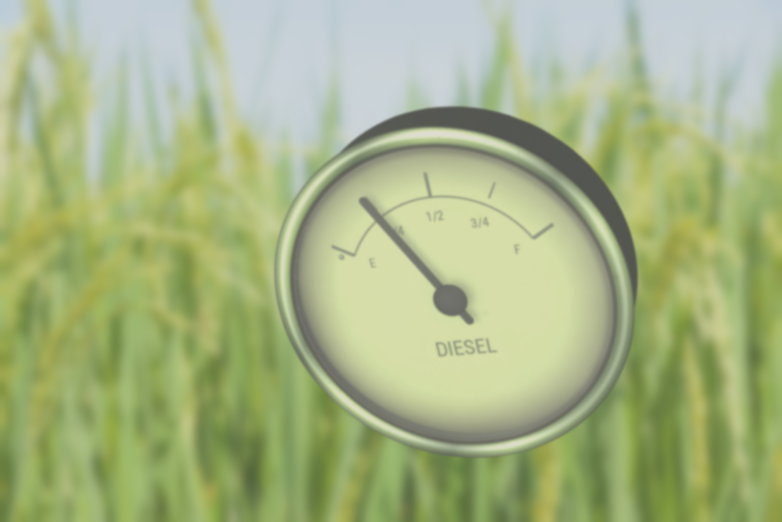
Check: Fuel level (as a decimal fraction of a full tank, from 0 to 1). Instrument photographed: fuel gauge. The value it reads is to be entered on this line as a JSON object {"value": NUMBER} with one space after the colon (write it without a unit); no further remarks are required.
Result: {"value": 0.25}
